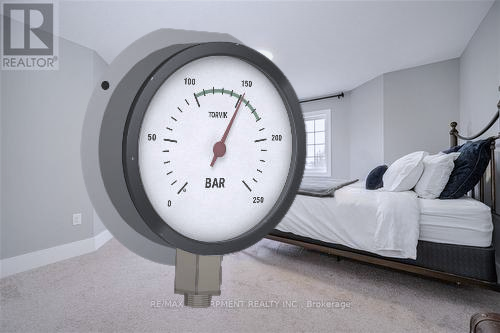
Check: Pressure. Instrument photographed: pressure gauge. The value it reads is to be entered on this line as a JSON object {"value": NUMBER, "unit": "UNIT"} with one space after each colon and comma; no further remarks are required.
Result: {"value": 150, "unit": "bar"}
